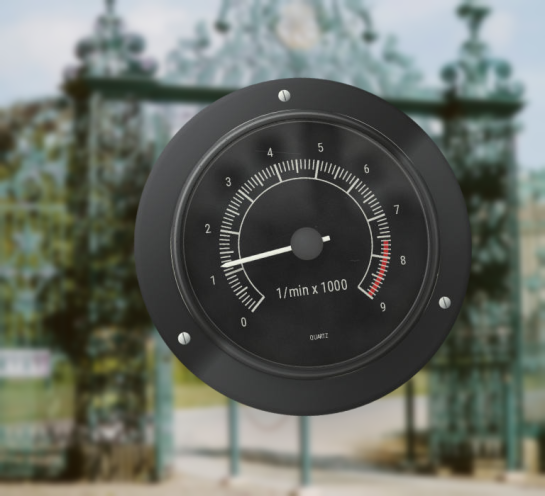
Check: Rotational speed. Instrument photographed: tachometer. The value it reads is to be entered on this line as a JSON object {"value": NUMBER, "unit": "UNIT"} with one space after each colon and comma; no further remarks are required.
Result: {"value": 1200, "unit": "rpm"}
